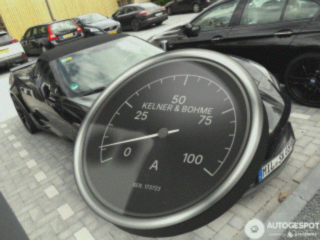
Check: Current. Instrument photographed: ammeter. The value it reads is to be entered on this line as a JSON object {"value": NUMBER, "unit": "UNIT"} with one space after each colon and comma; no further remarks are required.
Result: {"value": 5, "unit": "A"}
